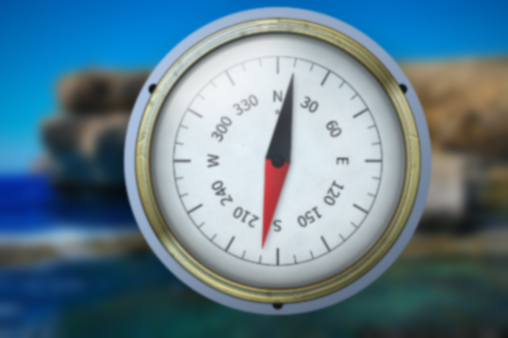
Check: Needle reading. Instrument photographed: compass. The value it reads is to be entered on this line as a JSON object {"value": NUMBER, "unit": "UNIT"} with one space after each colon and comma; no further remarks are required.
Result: {"value": 190, "unit": "°"}
